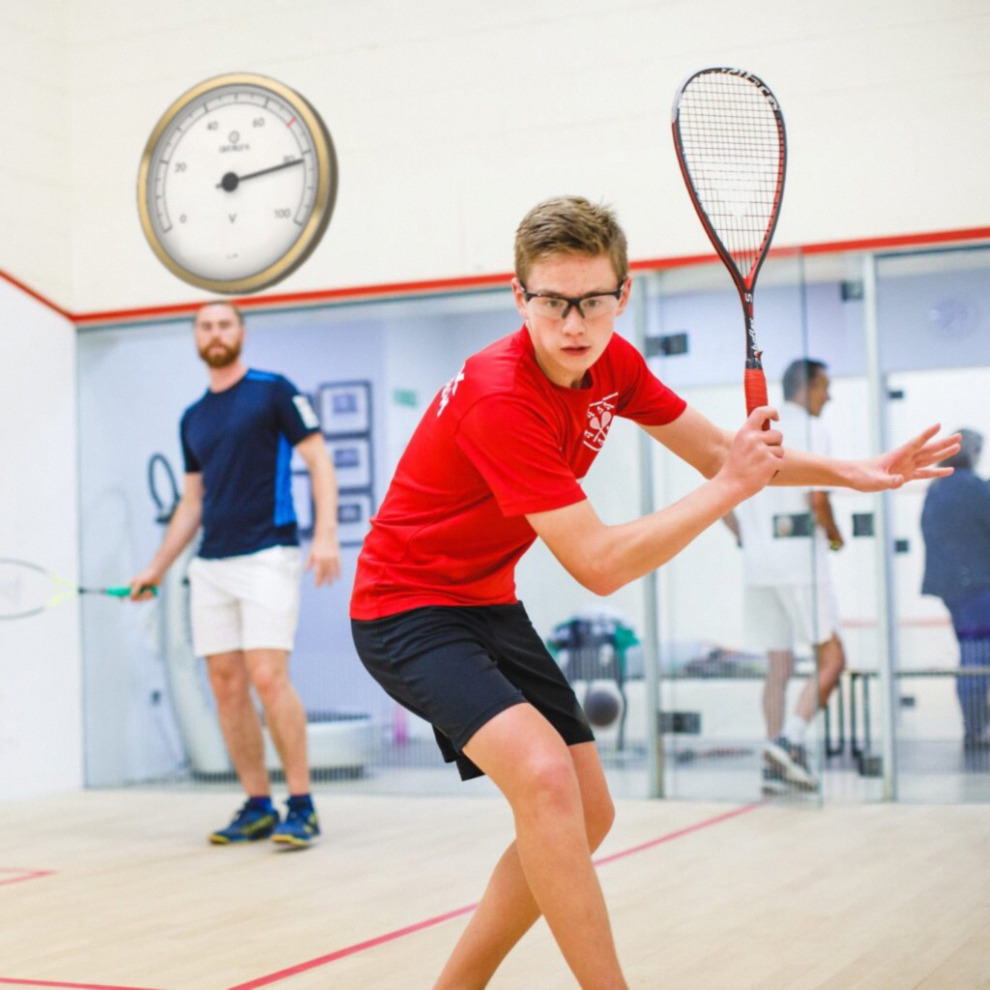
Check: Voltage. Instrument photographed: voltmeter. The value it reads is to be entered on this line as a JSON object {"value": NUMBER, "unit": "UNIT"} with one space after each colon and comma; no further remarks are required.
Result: {"value": 82.5, "unit": "V"}
